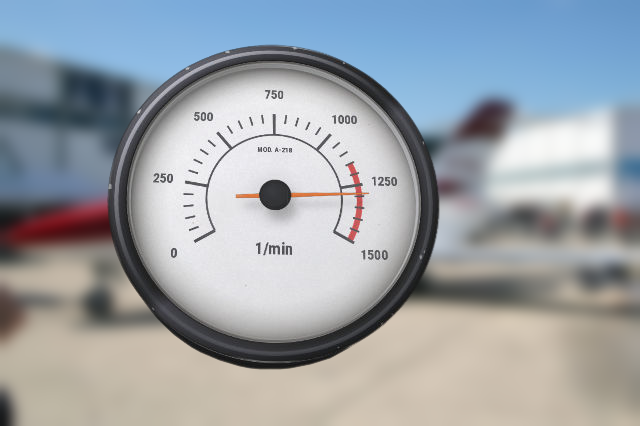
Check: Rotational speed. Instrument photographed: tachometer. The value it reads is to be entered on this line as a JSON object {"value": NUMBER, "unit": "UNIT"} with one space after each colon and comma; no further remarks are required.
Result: {"value": 1300, "unit": "rpm"}
